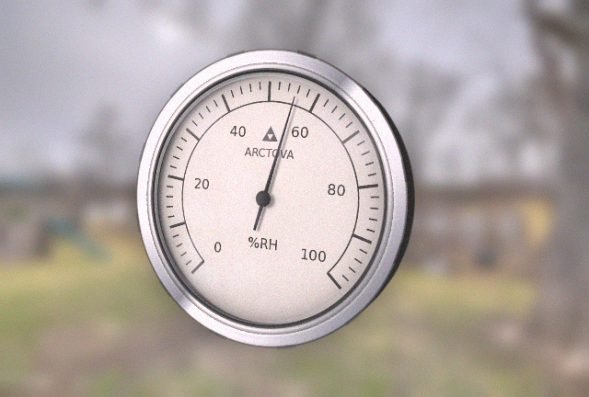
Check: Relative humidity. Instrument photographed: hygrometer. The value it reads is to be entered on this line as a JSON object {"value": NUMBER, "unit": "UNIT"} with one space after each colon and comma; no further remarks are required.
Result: {"value": 56, "unit": "%"}
